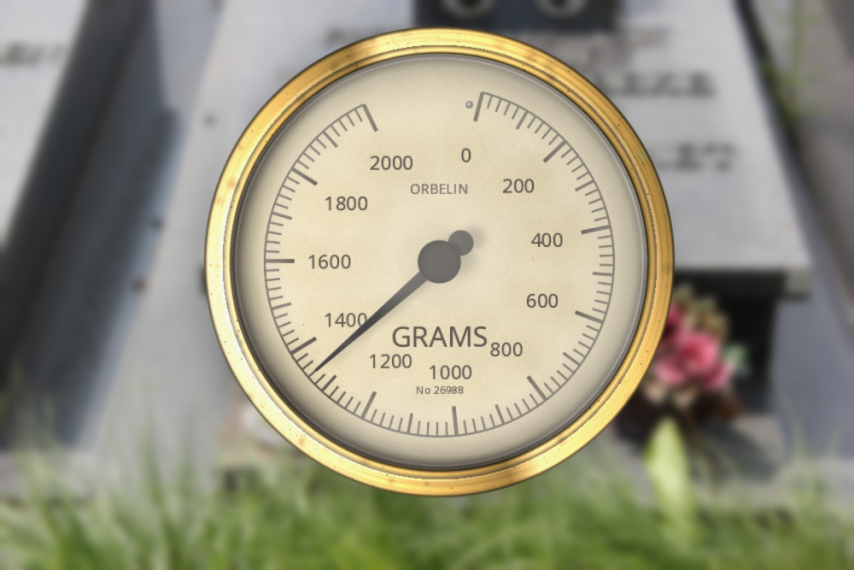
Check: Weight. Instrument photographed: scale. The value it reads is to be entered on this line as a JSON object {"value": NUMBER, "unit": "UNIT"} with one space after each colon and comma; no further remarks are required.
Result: {"value": 1340, "unit": "g"}
